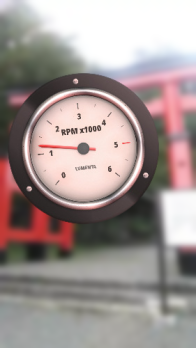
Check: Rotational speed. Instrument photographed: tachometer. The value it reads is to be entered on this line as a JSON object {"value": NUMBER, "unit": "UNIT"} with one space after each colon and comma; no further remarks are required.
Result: {"value": 1250, "unit": "rpm"}
